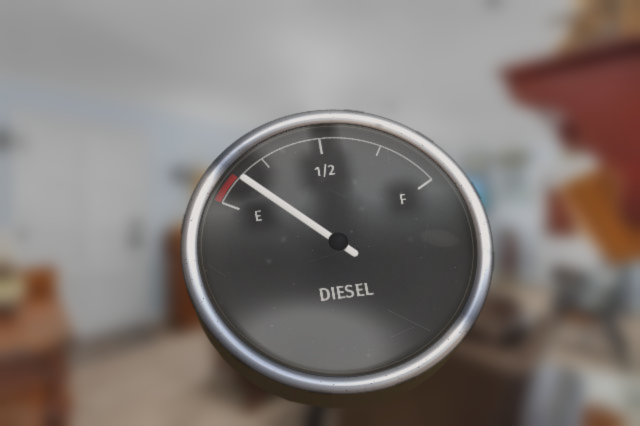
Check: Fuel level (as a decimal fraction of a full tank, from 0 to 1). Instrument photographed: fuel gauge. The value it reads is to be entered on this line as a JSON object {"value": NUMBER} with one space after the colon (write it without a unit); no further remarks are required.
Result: {"value": 0.125}
